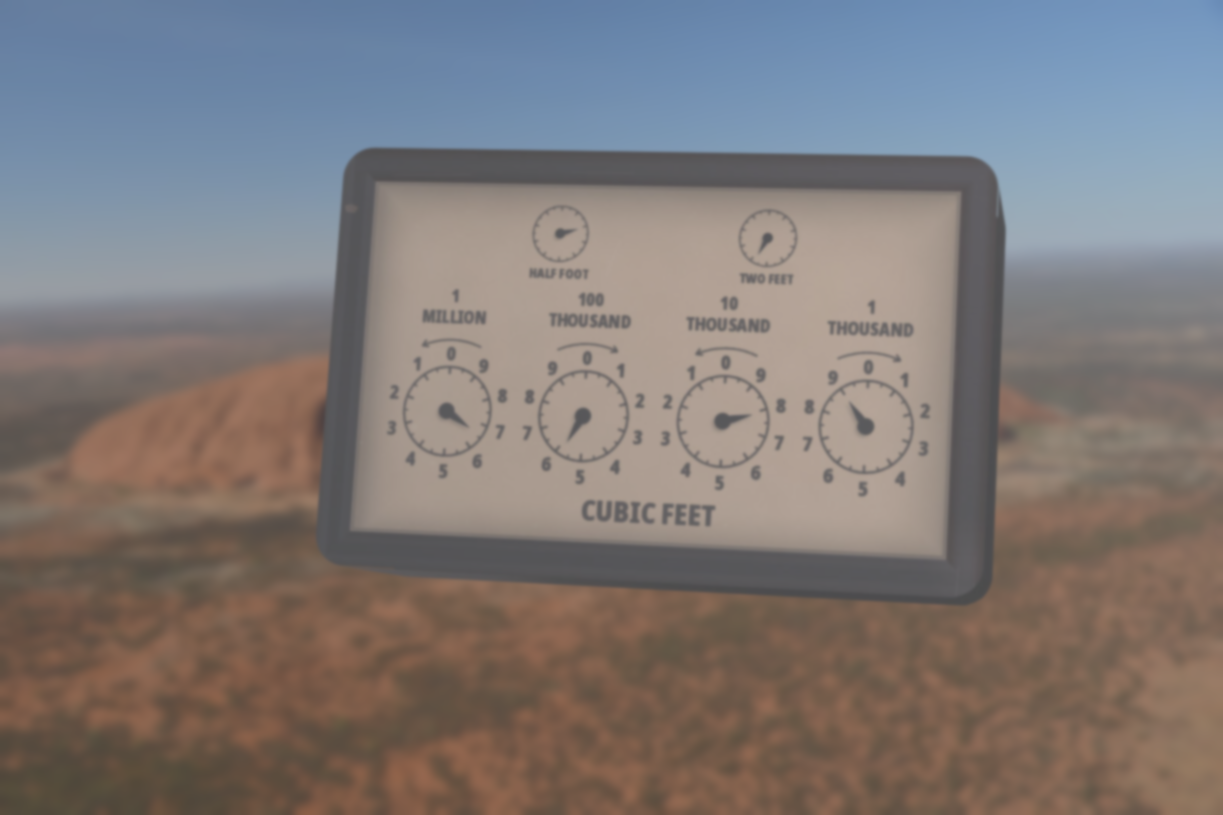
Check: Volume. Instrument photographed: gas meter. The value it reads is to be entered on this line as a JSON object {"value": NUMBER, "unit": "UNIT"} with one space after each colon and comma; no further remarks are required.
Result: {"value": 657900, "unit": "ft³"}
